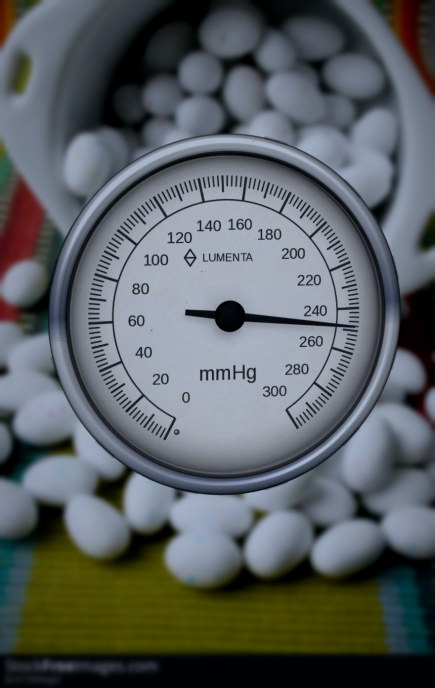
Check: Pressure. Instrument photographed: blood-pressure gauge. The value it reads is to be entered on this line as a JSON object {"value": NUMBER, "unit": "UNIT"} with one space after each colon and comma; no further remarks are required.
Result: {"value": 248, "unit": "mmHg"}
